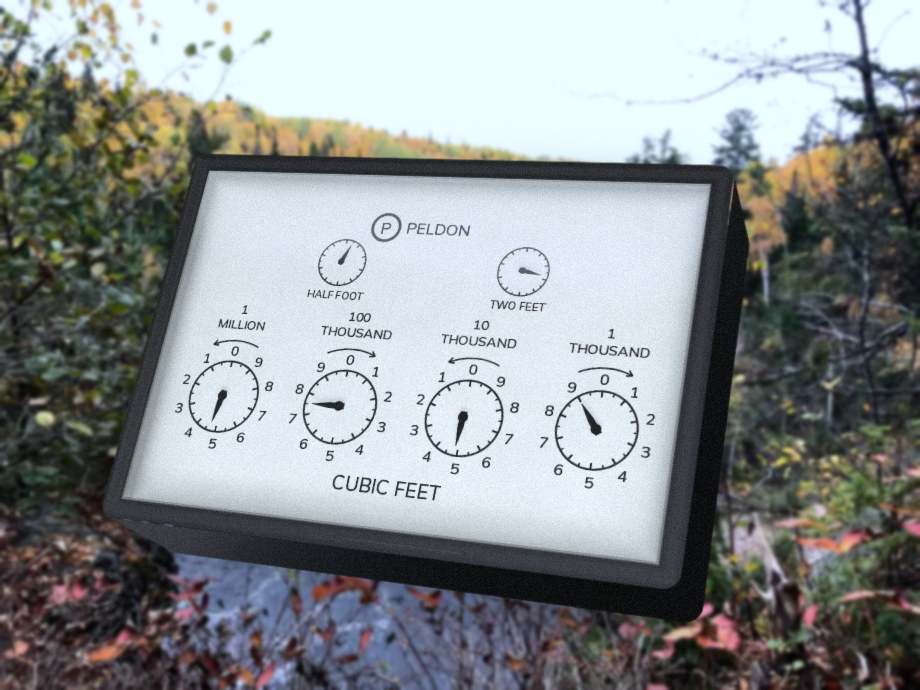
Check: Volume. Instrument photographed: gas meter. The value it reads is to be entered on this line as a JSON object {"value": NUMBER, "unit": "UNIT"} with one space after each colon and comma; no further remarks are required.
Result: {"value": 474900, "unit": "ft³"}
